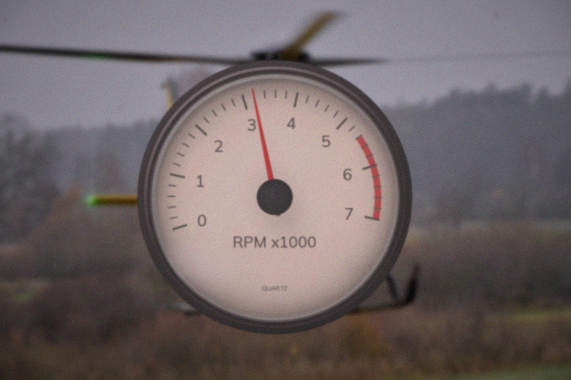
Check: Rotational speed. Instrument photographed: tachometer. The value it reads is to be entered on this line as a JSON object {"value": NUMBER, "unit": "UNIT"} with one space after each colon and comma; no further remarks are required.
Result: {"value": 3200, "unit": "rpm"}
